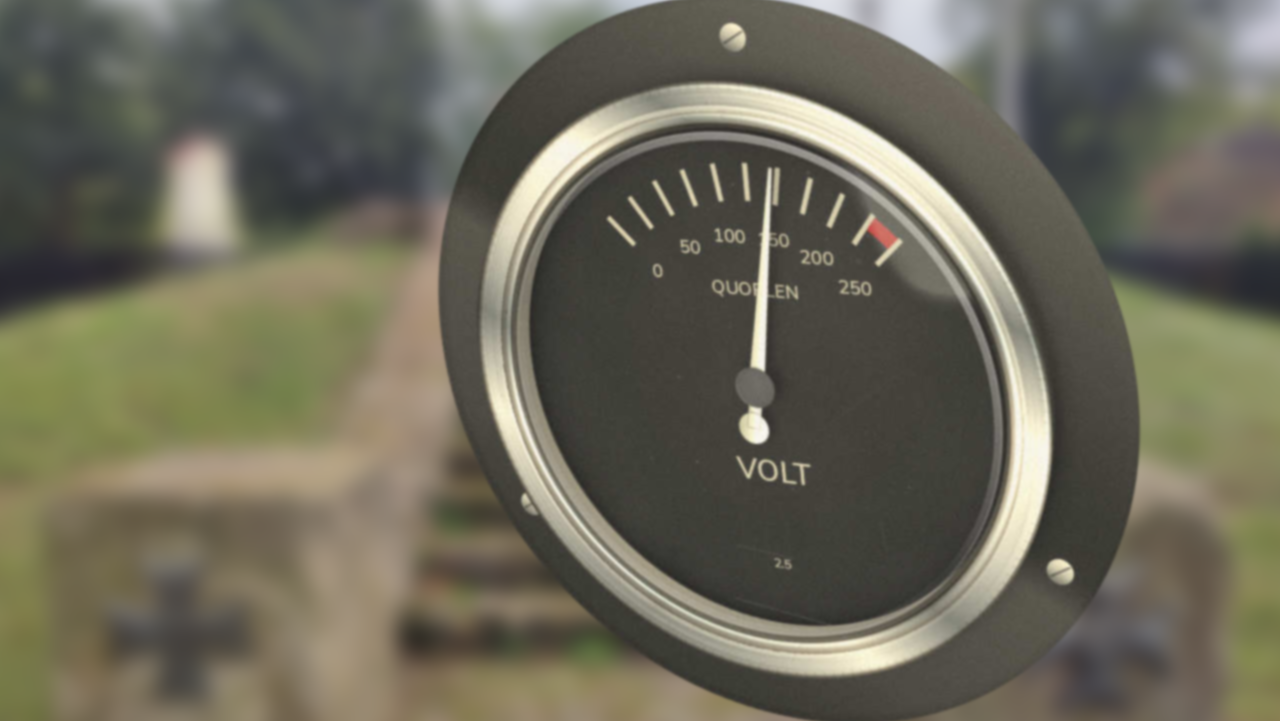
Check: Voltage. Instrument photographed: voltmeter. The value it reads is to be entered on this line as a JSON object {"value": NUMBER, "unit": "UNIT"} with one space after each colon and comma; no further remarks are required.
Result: {"value": 150, "unit": "V"}
